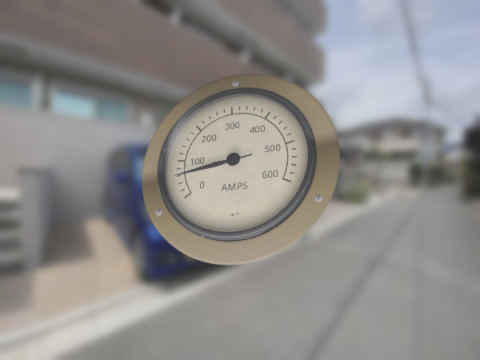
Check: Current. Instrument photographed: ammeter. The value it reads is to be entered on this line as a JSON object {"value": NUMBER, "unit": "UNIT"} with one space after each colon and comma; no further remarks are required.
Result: {"value": 60, "unit": "A"}
